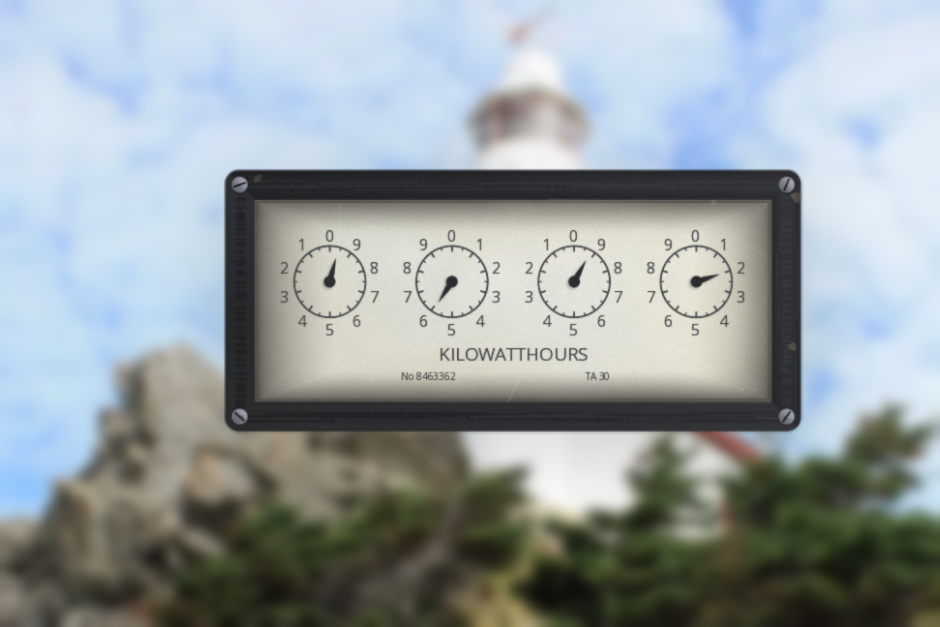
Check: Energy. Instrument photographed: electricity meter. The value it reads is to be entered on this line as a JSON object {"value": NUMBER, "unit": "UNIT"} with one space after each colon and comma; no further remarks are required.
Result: {"value": 9592, "unit": "kWh"}
